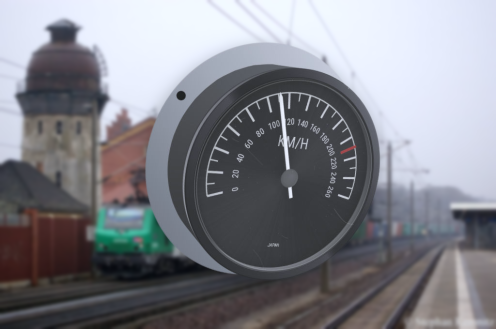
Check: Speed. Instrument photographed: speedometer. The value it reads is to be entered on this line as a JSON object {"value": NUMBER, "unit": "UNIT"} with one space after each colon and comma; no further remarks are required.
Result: {"value": 110, "unit": "km/h"}
